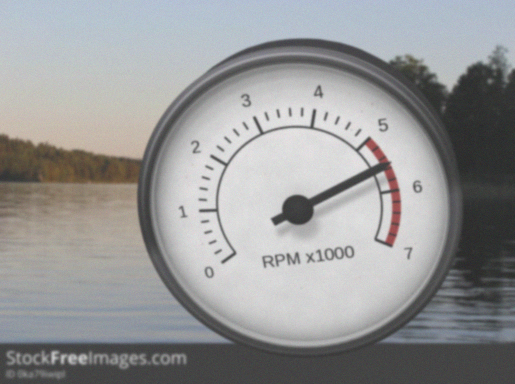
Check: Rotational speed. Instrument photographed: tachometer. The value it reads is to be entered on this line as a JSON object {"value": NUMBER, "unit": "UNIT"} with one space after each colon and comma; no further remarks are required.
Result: {"value": 5500, "unit": "rpm"}
